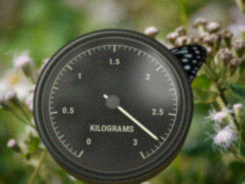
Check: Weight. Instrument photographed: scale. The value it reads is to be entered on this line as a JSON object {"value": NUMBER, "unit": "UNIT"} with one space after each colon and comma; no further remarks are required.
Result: {"value": 2.8, "unit": "kg"}
